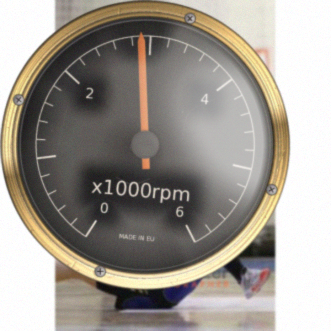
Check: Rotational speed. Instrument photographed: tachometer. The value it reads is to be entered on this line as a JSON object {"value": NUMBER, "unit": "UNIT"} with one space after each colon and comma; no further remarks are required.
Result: {"value": 2900, "unit": "rpm"}
